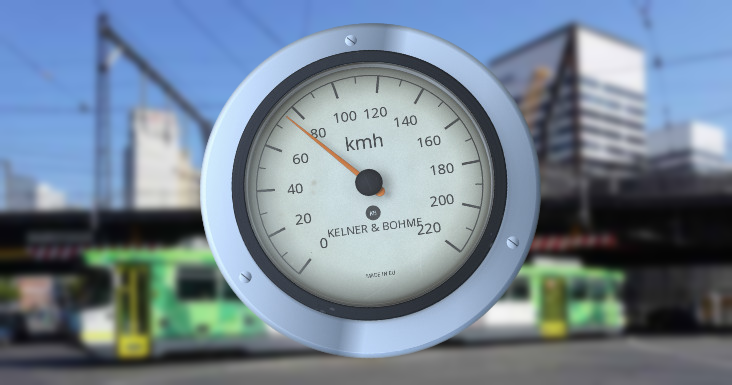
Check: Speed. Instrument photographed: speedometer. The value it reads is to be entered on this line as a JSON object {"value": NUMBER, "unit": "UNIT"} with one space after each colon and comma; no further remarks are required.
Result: {"value": 75, "unit": "km/h"}
